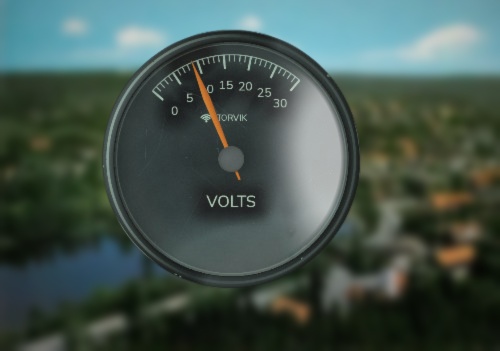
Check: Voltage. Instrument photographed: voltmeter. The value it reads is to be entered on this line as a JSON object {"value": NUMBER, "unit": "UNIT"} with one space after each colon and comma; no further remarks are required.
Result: {"value": 9, "unit": "V"}
